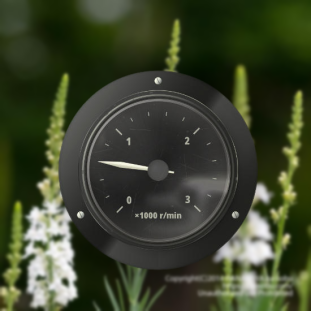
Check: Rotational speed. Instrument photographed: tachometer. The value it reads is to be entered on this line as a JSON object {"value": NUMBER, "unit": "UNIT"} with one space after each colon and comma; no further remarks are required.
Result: {"value": 600, "unit": "rpm"}
